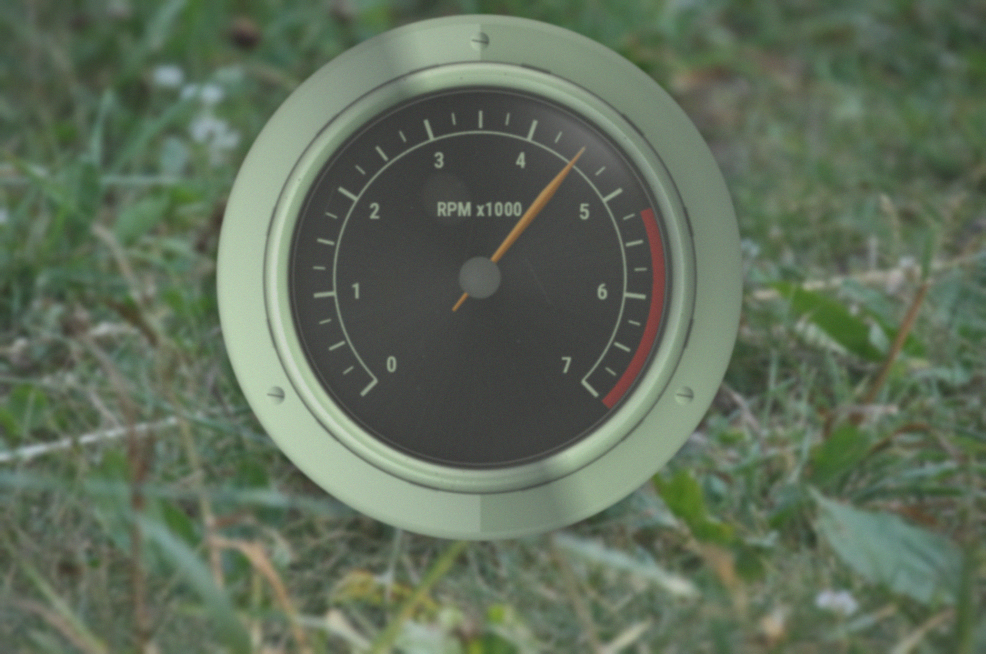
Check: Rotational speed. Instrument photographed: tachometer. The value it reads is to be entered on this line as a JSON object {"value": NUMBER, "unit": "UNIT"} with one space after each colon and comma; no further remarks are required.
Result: {"value": 4500, "unit": "rpm"}
